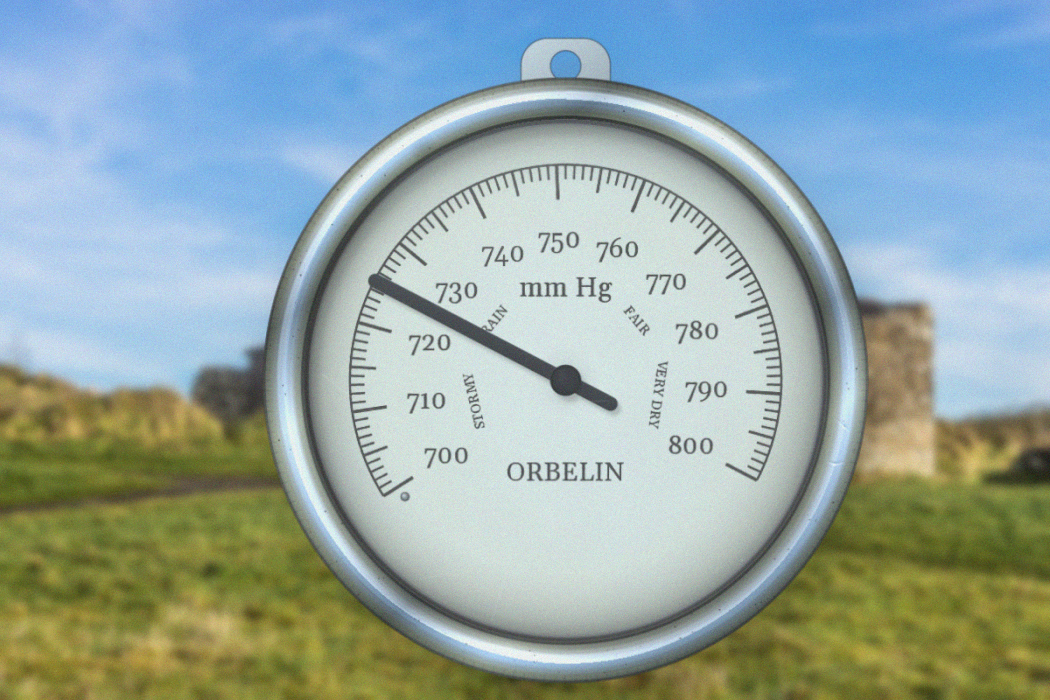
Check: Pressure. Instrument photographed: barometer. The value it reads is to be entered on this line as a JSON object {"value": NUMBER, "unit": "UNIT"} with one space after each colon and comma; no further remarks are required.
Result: {"value": 725, "unit": "mmHg"}
